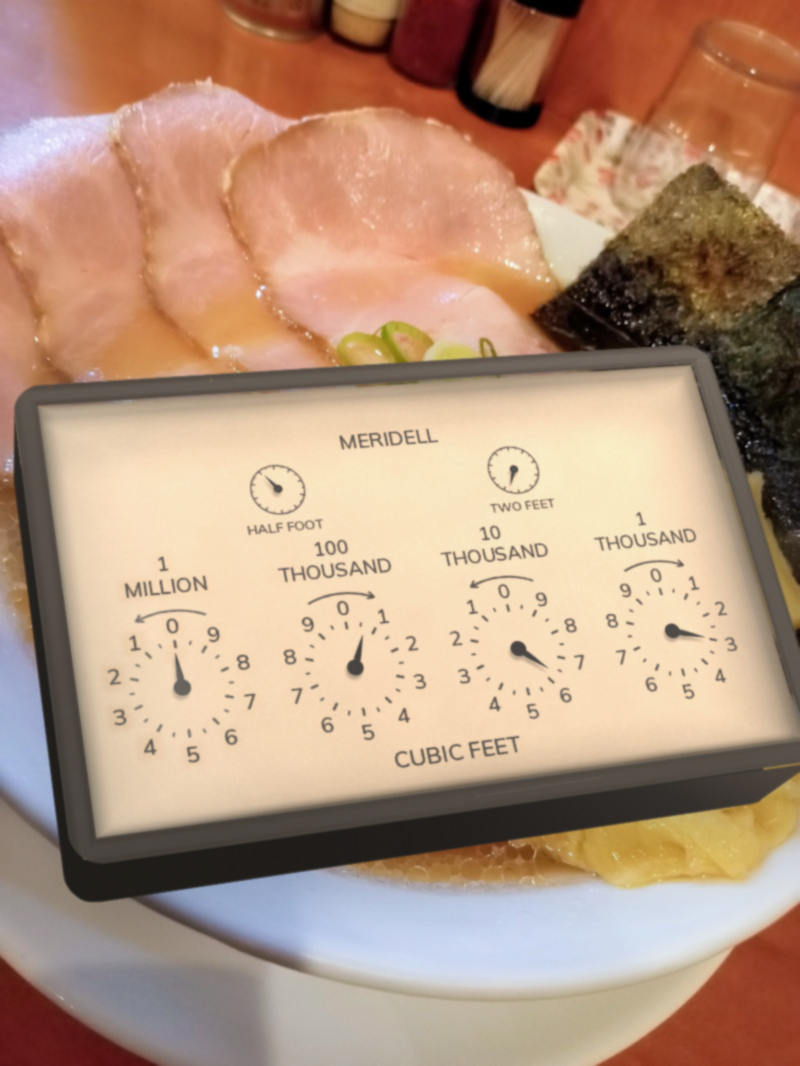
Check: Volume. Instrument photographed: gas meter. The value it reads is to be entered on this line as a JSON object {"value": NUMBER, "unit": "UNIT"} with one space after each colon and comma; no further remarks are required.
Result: {"value": 6300, "unit": "ft³"}
